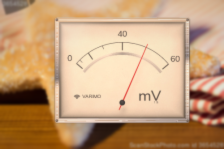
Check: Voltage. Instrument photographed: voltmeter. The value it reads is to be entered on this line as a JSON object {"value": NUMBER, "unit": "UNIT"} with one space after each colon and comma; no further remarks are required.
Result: {"value": 50, "unit": "mV"}
